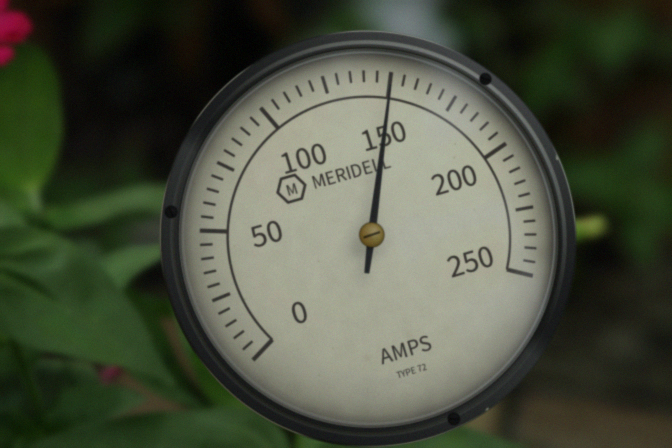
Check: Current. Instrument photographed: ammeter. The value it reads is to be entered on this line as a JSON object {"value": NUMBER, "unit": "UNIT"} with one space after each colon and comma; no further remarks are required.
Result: {"value": 150, "unit": "A"}
